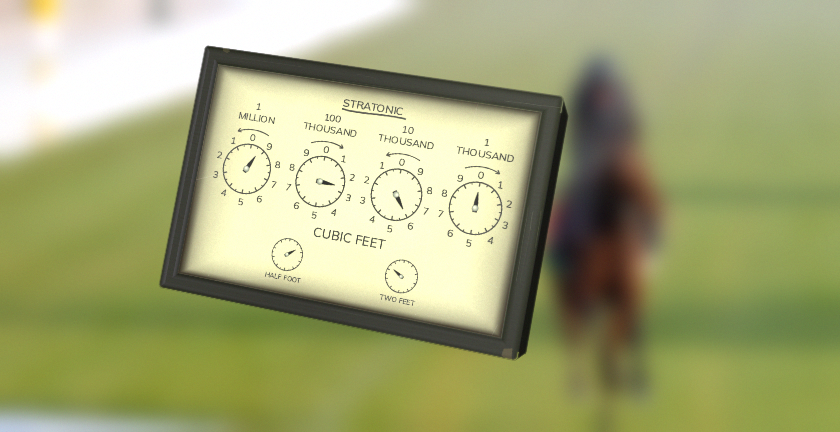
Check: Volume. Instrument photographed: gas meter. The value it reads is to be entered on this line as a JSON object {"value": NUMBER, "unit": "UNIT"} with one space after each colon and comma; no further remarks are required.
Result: {"value": 926000, "unit": "ft³"}
